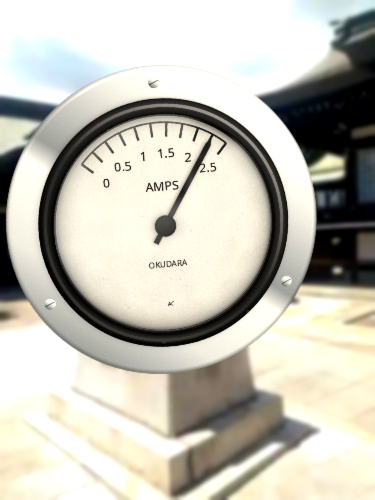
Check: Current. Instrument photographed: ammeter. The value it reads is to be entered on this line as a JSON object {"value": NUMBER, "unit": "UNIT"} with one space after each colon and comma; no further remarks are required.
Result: {"value": 2.25, "unit": "A"}
